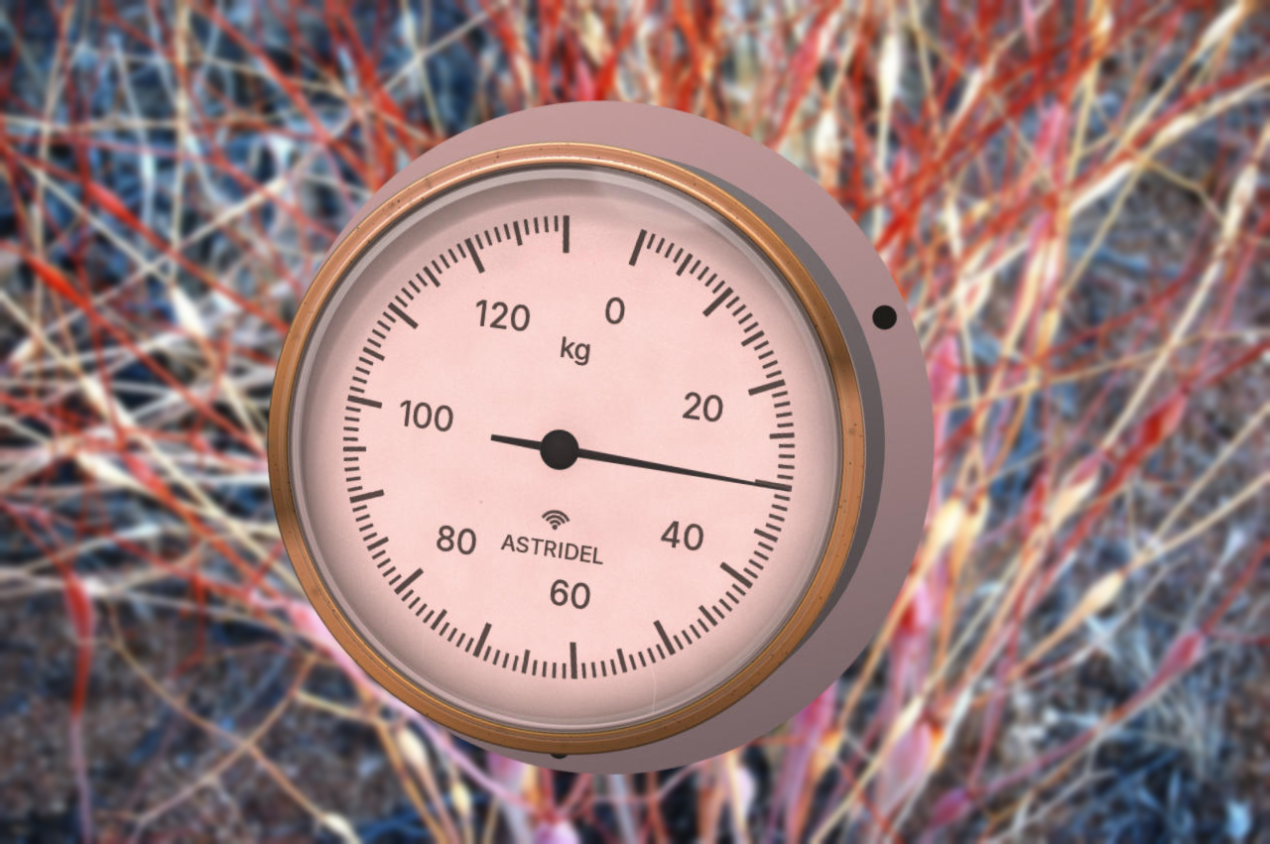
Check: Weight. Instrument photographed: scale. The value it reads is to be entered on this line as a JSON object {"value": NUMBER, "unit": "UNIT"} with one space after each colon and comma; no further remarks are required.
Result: {"value": 30, "unit": "kg"}
